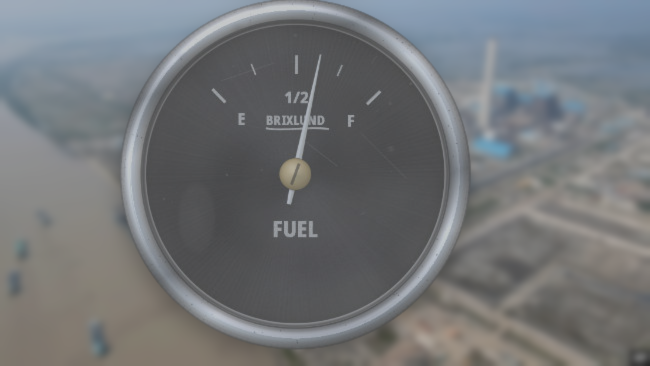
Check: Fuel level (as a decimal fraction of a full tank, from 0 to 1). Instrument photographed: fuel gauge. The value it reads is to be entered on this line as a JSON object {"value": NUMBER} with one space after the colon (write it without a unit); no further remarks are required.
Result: {"value": 0.625}
